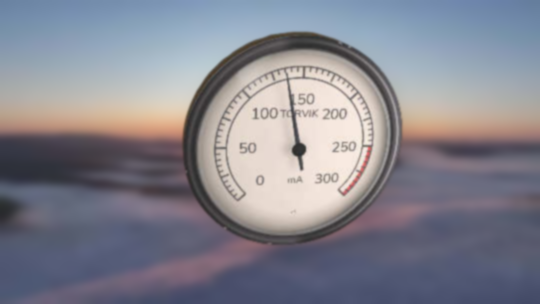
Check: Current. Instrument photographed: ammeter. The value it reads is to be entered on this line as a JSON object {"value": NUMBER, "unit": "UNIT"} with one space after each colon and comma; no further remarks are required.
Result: {"value": 135, "unit": "mA"}
